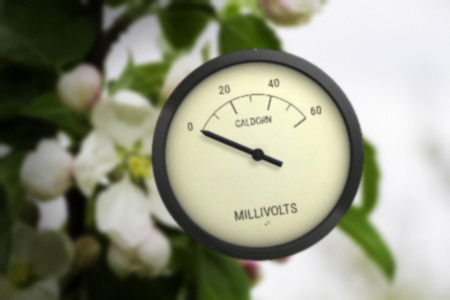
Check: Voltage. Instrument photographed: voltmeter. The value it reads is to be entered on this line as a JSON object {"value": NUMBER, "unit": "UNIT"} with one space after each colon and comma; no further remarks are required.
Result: {"value": 0, "unit": "mV"}
